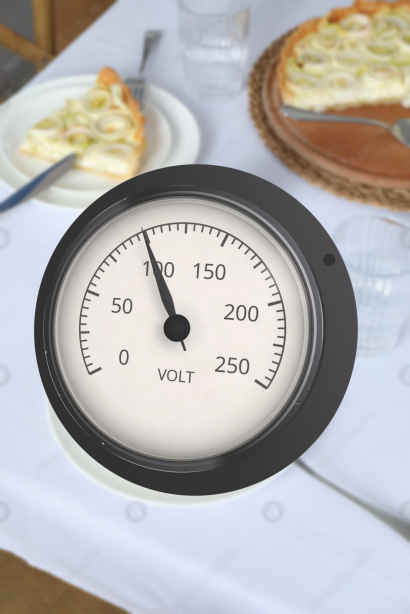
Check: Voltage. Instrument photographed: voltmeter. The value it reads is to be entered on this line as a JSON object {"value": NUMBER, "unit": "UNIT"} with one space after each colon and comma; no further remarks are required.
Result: {"value": 100, "unit": "V"}
